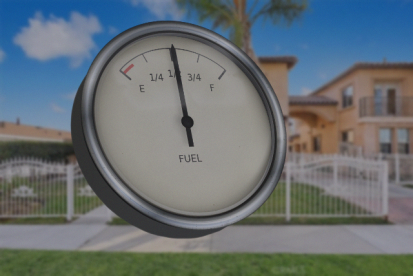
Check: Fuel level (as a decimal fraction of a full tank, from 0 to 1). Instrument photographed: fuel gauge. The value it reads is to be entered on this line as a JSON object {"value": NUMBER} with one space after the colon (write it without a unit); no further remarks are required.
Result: {"value": 0.5}
